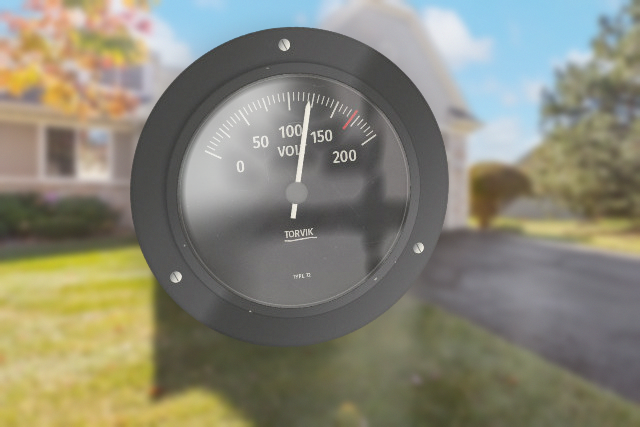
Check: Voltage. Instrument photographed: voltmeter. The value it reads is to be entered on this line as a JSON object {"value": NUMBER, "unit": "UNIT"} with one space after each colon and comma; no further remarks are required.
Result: {"value": 120, "unit": "V"}
